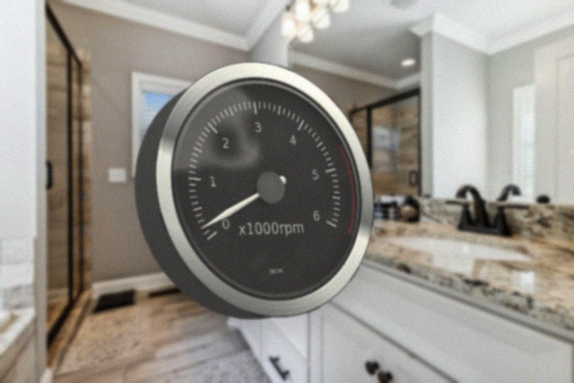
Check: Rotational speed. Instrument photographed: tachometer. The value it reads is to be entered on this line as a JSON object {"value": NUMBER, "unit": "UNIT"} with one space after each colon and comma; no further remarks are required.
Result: {"value": 200, "unit": "rpm"}
